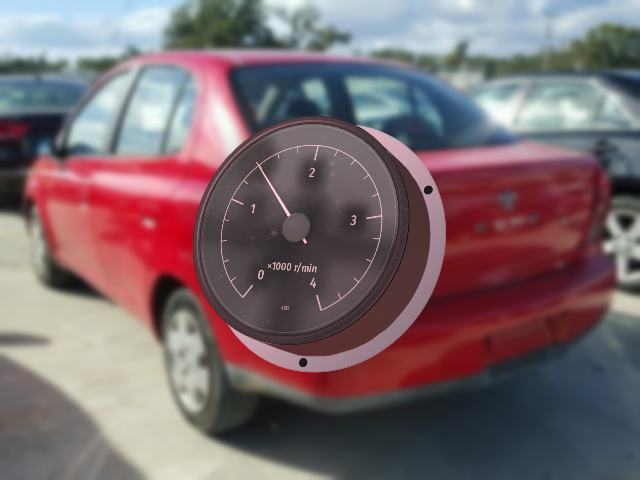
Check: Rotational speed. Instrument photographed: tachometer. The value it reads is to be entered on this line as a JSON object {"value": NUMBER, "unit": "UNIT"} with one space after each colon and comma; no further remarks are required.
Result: {"value": 1400, "unit": "rpm"}
